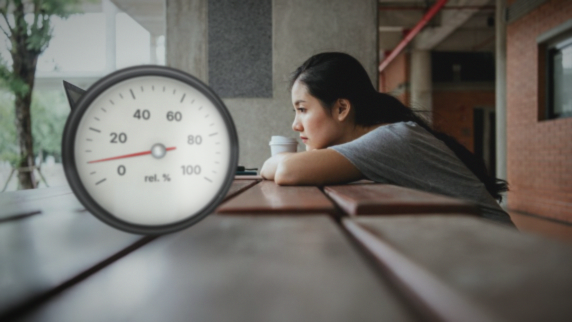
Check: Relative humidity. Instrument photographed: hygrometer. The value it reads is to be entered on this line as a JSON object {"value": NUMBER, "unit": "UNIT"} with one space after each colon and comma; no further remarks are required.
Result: {"value": 8, "unit": "%"}
